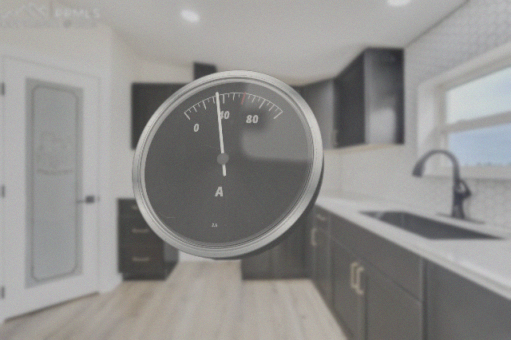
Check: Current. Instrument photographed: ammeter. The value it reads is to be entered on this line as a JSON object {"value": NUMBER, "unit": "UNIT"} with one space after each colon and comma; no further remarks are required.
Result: {"value": 35, "unit": "A"}
